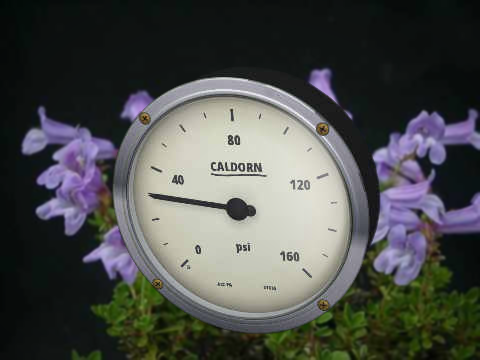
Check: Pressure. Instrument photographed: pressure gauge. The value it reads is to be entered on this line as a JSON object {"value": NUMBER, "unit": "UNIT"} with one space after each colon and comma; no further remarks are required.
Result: {"value": 30, "unit": "psi"}
